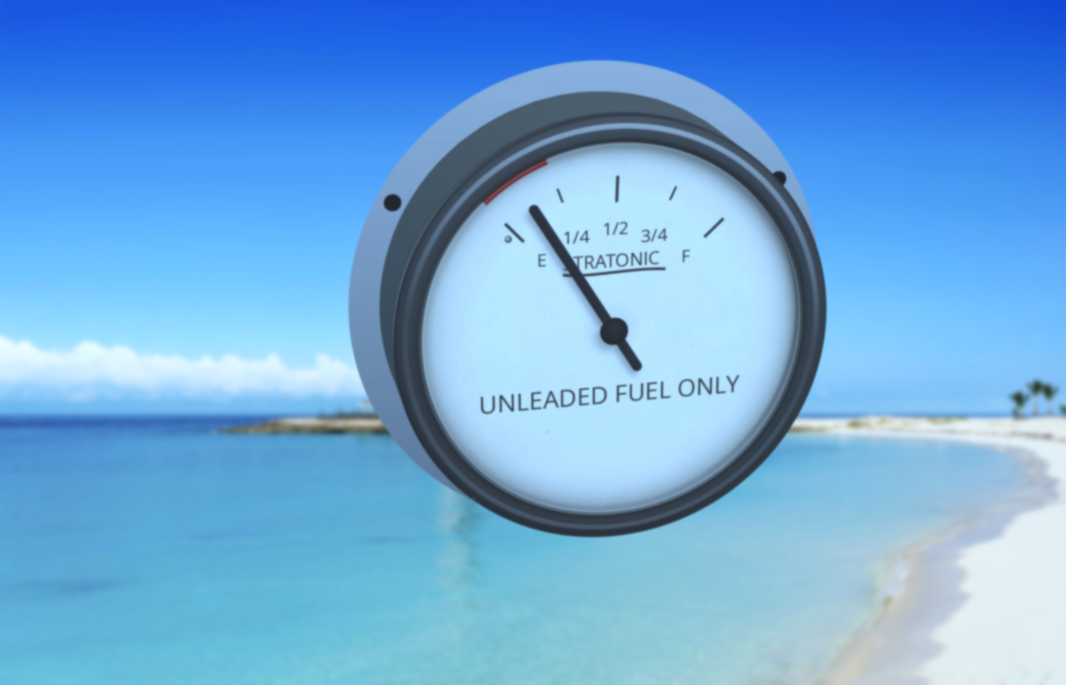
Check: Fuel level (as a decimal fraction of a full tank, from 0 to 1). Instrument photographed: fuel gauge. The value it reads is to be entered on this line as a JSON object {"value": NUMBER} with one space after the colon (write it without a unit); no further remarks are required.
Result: {"value": 0.125}
